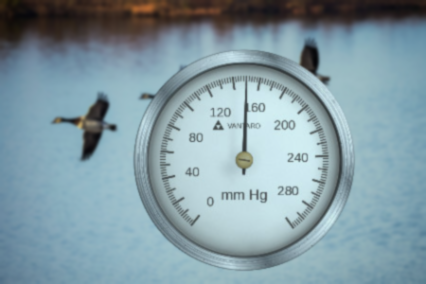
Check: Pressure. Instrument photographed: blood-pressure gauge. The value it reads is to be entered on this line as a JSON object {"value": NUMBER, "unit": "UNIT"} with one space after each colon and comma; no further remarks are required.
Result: {"value": 150, "unit": "mmHg"}
